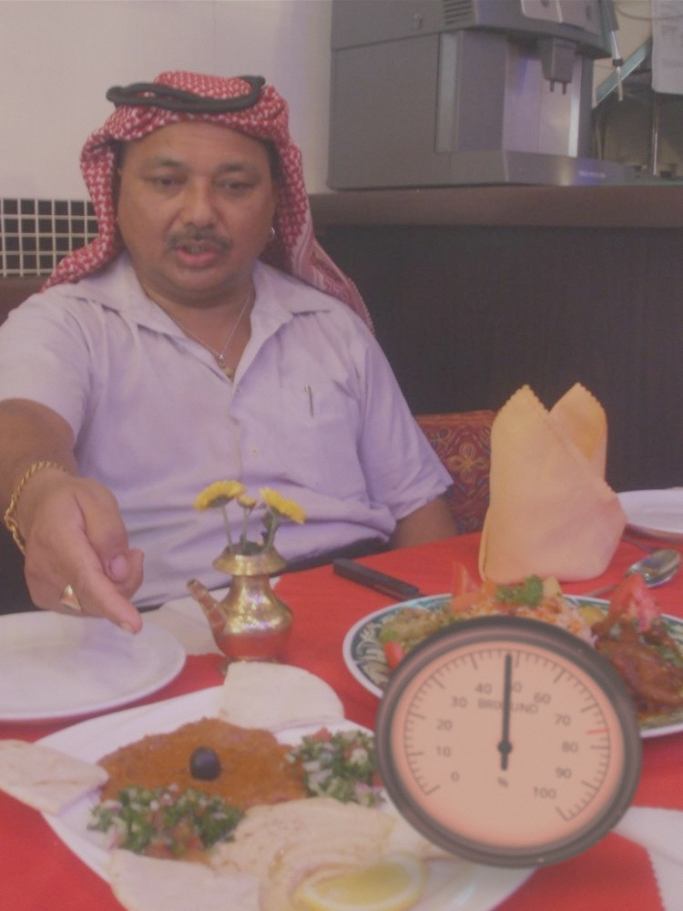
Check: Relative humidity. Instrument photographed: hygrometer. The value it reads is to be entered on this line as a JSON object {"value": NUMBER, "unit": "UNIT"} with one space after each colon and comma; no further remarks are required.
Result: {"value": 48, "unit": "%"}
